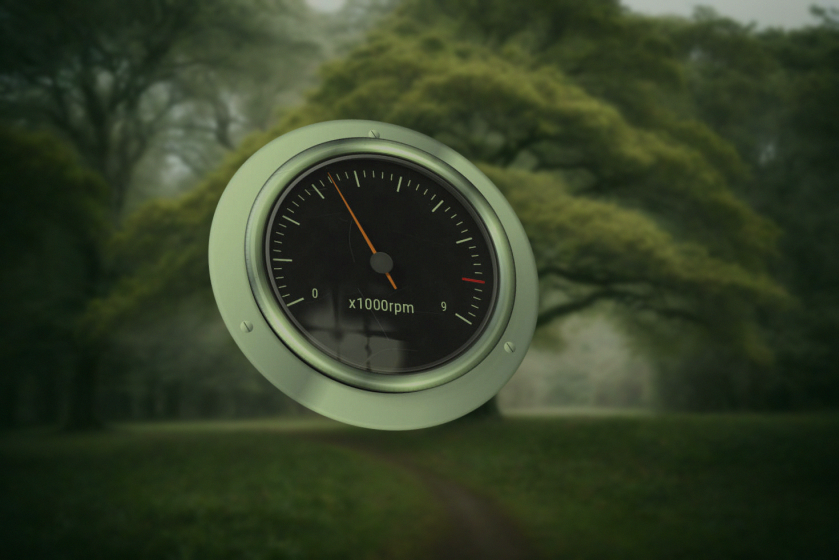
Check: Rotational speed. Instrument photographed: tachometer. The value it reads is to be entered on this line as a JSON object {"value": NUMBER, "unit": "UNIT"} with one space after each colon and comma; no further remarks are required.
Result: {"value": 3400, "unit": "rpm"}
